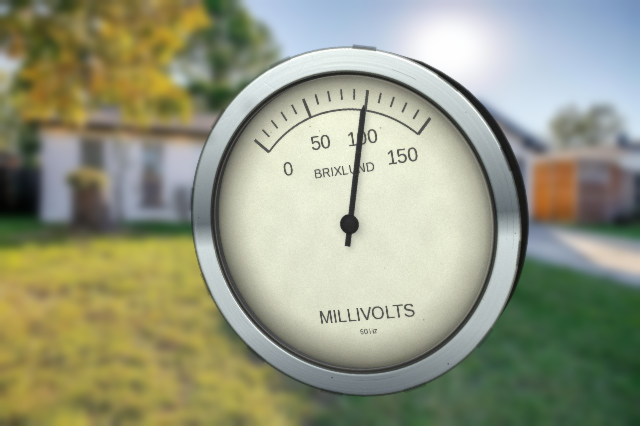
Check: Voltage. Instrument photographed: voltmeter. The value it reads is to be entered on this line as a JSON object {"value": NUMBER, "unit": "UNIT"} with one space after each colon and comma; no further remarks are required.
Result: {"value": 100, "unit": "mV"}
